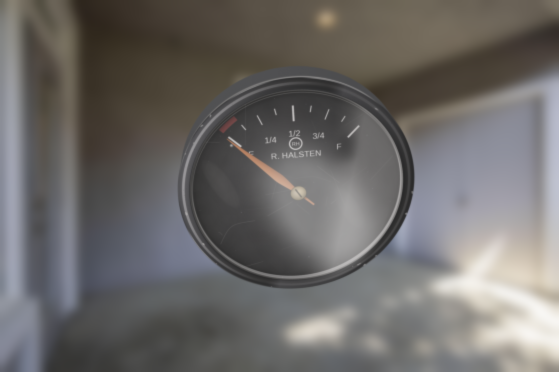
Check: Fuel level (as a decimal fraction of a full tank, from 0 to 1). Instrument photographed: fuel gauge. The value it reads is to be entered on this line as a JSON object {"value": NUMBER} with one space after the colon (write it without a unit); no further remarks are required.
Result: {"value": 0}
